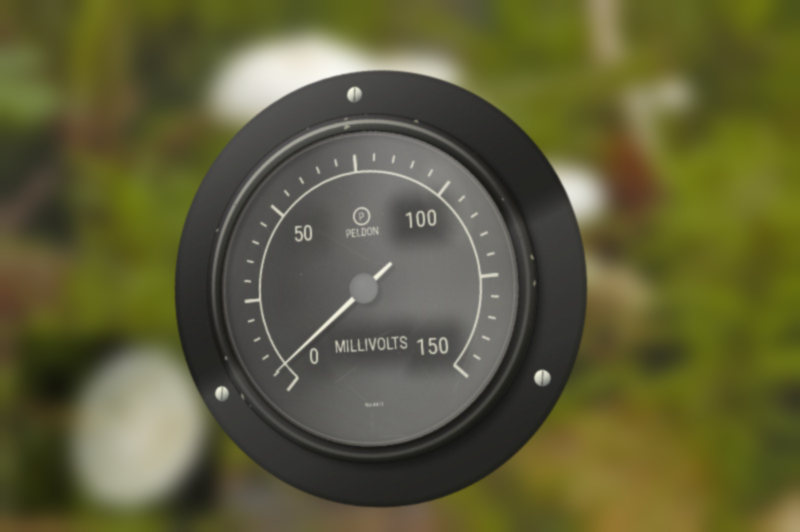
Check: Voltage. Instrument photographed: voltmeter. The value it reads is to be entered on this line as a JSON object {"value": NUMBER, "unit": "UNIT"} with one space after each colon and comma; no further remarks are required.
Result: {"value": 5, "unit": "mV"}
